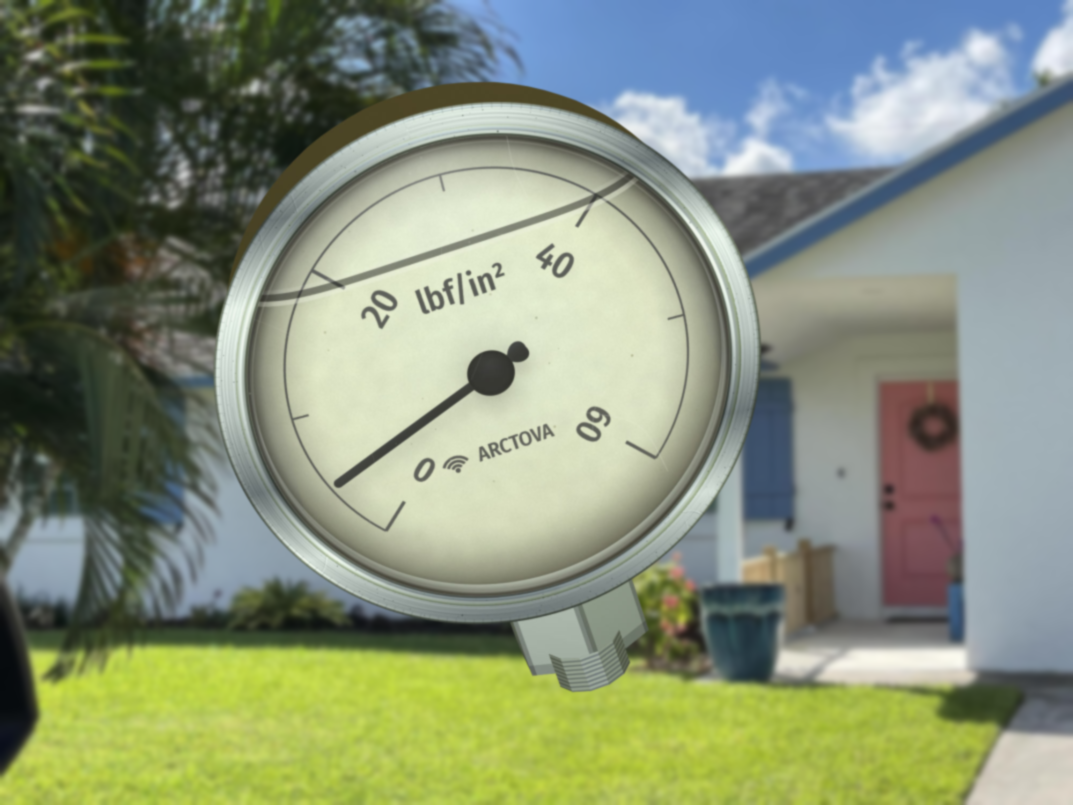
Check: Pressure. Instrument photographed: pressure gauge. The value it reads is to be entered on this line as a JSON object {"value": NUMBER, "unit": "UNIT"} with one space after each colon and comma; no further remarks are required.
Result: {"value": 5, "unit": "psi"}
